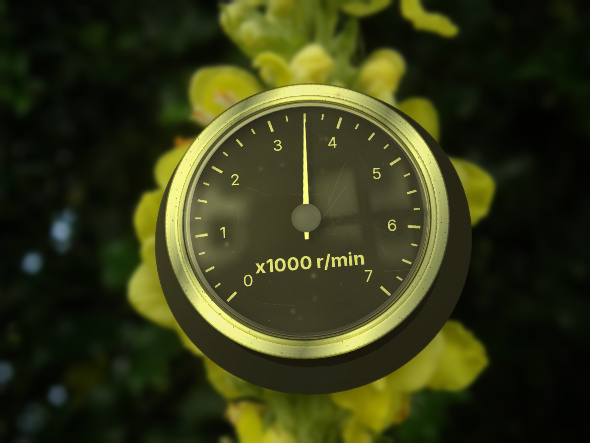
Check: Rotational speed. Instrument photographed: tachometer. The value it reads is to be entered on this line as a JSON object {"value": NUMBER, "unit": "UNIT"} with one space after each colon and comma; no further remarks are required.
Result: {"value": 3500, "unit": "rpm"}
